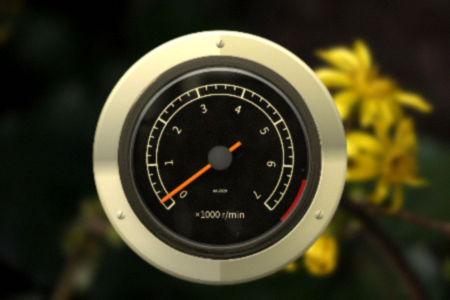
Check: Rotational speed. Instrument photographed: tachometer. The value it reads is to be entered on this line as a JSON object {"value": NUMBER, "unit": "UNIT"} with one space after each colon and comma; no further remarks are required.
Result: {"value": 200, "unit": "rpm"}
